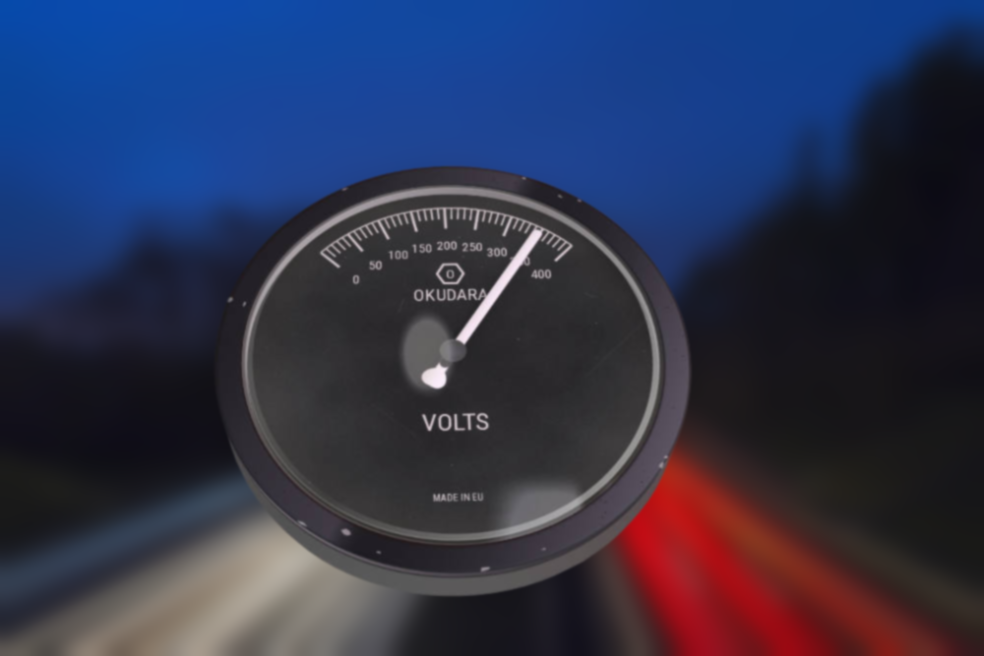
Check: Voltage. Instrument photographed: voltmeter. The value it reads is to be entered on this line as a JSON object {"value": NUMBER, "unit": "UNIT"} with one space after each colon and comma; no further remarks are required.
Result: {"value": 350, "unit": "V"}
